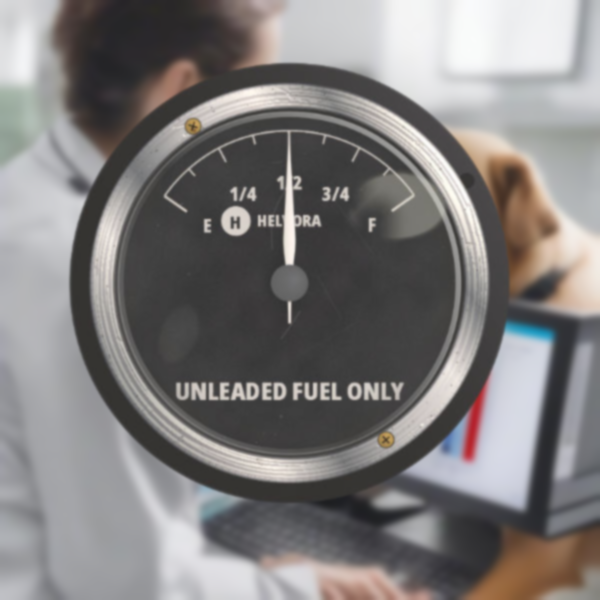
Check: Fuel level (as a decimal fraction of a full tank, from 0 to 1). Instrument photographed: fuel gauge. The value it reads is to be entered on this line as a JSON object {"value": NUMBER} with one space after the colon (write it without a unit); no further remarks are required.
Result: {"value": 0.5}
